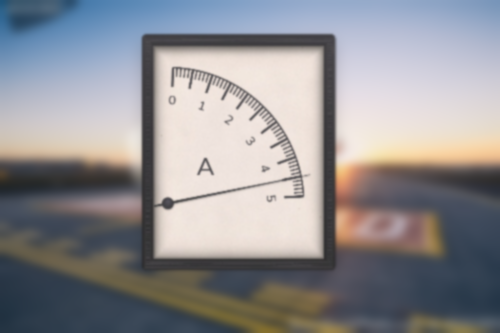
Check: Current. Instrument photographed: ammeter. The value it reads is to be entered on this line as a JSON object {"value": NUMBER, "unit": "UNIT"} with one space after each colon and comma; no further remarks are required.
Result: {"value": 4.5, "unit": "A"}
